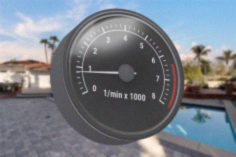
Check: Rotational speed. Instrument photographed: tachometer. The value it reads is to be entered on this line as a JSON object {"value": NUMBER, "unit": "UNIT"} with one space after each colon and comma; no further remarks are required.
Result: {"value": 800, "unit": "rpm"}
